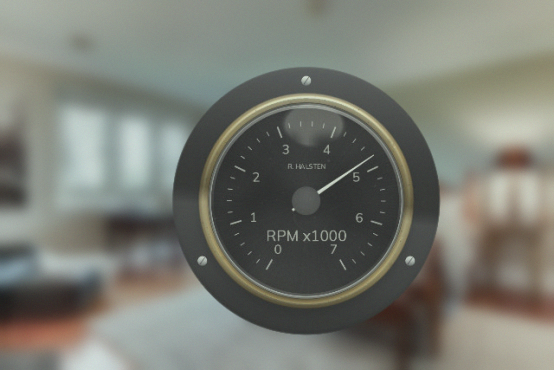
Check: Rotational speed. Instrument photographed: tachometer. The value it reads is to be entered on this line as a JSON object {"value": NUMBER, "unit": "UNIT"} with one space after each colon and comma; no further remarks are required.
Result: {"value": 4800, "unit": "rpm"}
